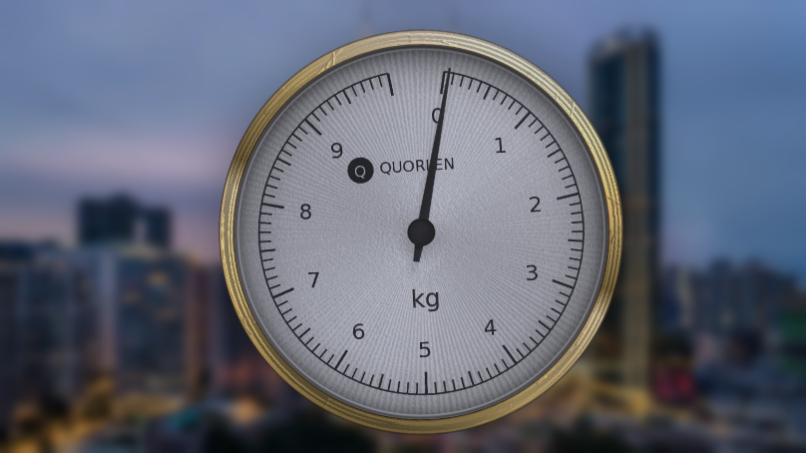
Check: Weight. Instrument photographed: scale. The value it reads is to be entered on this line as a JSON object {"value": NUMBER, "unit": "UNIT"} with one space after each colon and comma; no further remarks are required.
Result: {"value": 0.05, "unit": "kg"}
